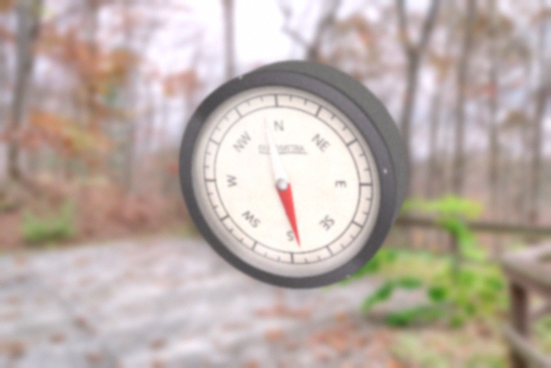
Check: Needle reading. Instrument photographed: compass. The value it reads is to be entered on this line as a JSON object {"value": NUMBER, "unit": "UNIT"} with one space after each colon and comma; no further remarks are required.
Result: {"value": 170, "unit": "°"}
